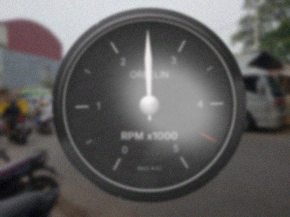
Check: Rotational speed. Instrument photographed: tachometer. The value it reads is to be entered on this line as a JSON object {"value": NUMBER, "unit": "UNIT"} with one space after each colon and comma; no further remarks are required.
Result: {"value": 2500, "unit": "rpm"}
